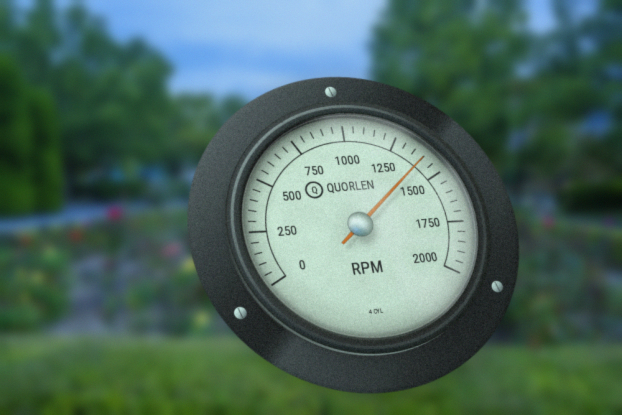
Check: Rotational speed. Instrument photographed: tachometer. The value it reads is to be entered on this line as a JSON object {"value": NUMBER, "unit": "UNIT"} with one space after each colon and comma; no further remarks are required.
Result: {"value": 1400, "unit": "rpm"}
